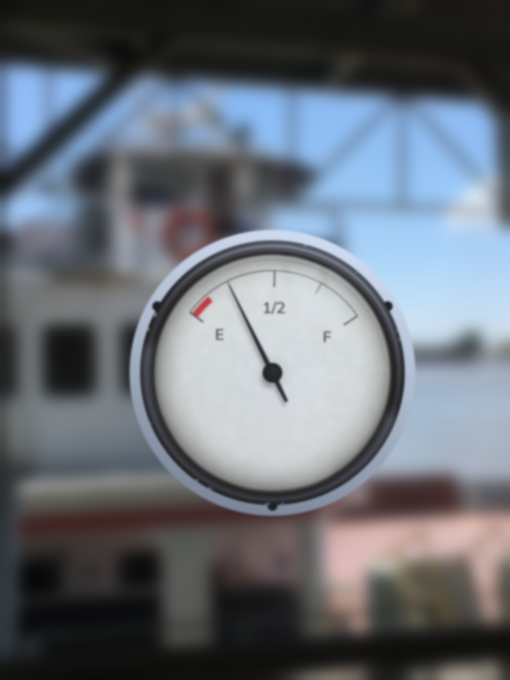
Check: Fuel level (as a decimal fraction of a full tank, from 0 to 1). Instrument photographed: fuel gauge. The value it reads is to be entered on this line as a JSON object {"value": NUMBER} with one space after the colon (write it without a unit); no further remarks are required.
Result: {"value": 0.25}
